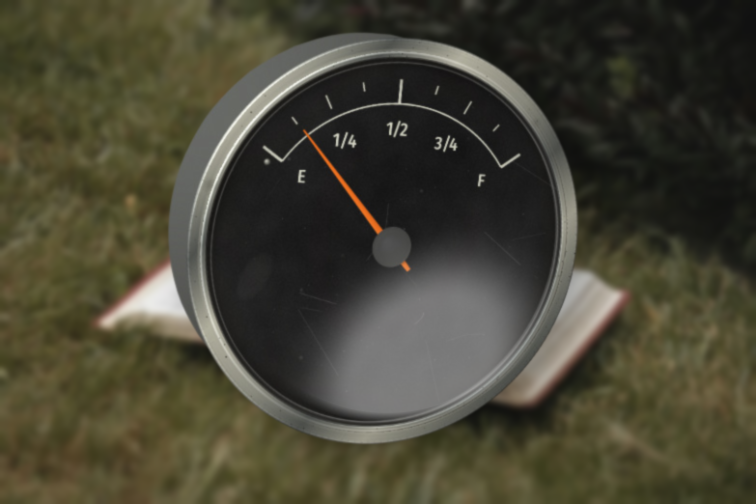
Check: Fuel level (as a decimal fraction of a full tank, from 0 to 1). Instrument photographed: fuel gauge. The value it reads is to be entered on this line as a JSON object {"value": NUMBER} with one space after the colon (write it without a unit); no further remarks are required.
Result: {"value": 0.125}
